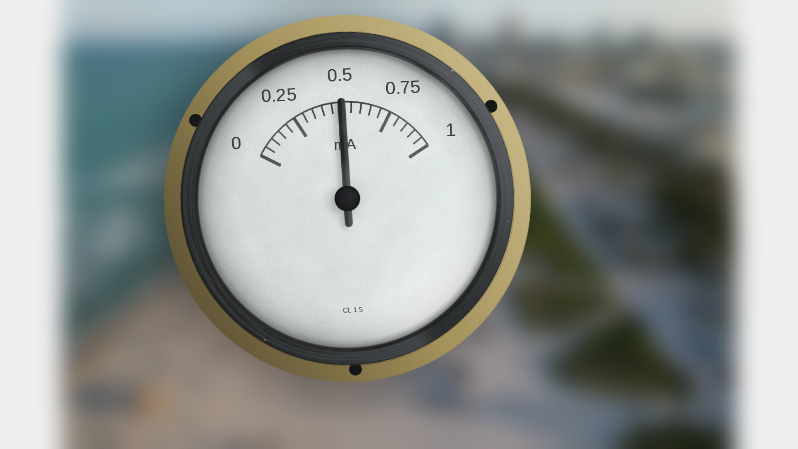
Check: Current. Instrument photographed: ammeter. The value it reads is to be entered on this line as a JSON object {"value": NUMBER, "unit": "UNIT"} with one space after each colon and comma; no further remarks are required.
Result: {"value": 0.5, "unit": "mA"}
